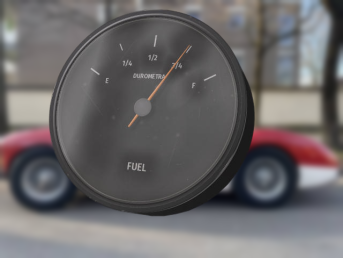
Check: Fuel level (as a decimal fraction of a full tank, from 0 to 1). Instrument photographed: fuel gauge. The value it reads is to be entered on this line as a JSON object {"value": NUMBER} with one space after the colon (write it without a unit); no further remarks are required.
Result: {"value": 0.75}
